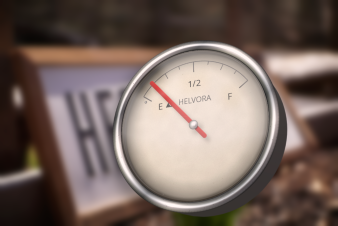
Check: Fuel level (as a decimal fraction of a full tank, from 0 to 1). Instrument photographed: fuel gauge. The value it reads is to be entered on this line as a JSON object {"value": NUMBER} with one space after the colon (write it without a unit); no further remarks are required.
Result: {"value": 0.125}
